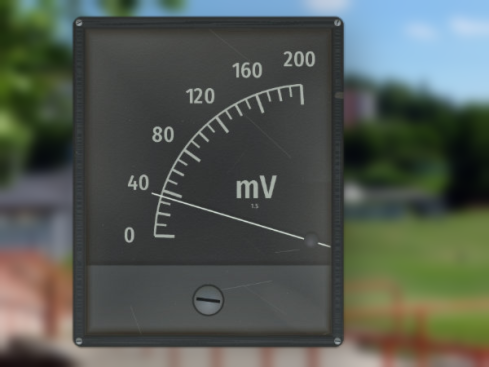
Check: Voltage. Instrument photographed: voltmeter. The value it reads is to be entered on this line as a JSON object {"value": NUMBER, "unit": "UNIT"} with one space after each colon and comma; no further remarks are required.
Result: {"value": 35, "unit": "mV"}
